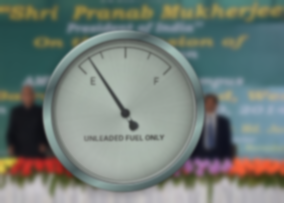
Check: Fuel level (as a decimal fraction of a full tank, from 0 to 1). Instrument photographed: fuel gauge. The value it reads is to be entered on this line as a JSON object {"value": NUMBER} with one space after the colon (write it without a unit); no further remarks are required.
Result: {"value": 0.125}
